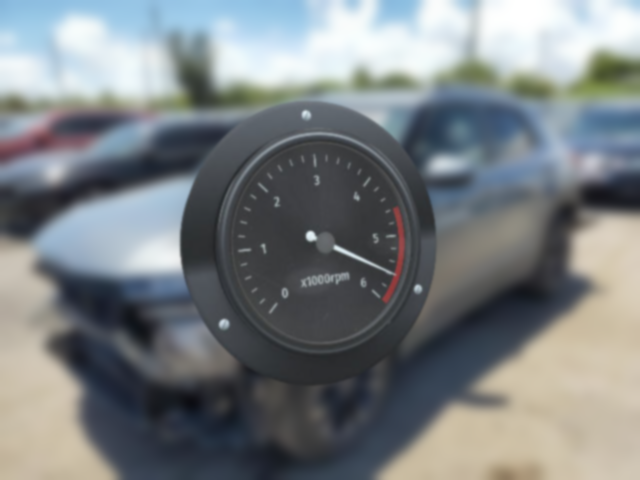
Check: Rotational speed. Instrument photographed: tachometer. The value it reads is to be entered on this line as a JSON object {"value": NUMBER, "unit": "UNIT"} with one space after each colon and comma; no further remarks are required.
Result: {"value": 5600, "unit": "rpm"}
